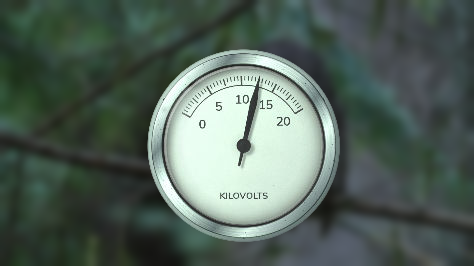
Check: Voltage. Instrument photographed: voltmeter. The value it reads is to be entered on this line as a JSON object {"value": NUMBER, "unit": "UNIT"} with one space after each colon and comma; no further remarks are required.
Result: {"value": 12.5, "unit": "kV"}
